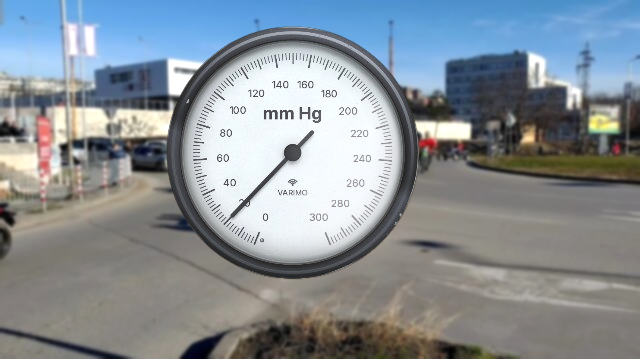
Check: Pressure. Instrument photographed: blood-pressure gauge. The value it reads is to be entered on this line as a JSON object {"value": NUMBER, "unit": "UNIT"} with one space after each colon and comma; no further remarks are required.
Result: {"value": 20, "unit": "mmHg"}
